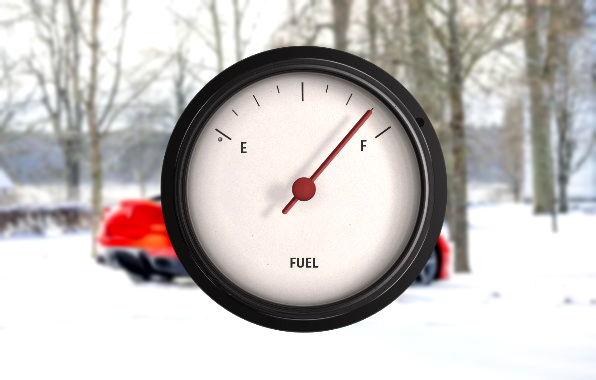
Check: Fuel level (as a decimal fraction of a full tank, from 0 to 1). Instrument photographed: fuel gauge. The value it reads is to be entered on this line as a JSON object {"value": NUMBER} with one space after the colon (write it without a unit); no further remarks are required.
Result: {"value": 0.875}
